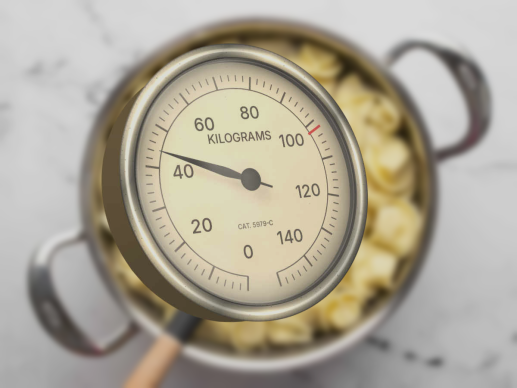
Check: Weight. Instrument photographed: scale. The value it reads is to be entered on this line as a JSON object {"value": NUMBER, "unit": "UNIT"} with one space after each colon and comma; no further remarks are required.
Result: {"value": 44, "unit": "kg"}
